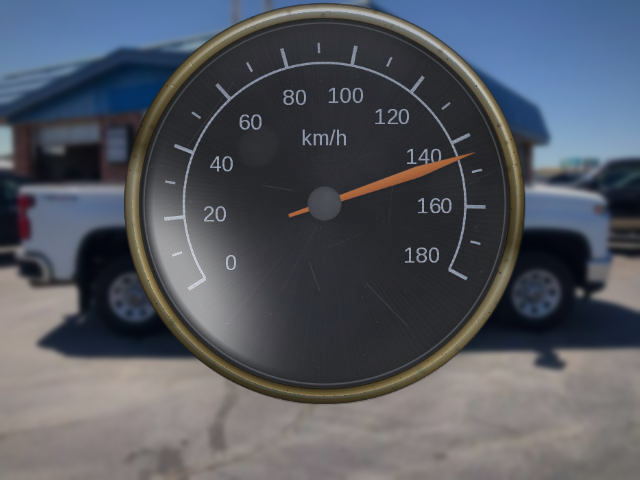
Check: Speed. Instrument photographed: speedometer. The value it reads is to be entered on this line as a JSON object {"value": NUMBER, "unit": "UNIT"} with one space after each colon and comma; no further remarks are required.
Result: {"value": 145, "unit": "km/h"}
